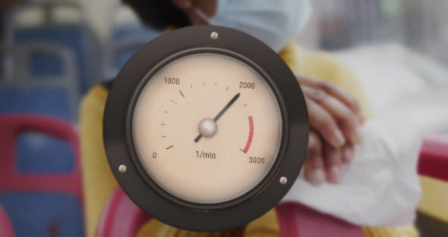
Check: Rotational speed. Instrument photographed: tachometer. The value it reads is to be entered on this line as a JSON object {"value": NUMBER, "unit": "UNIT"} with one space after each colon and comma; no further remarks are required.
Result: {"value": 2000, "unit": "rpm"}
